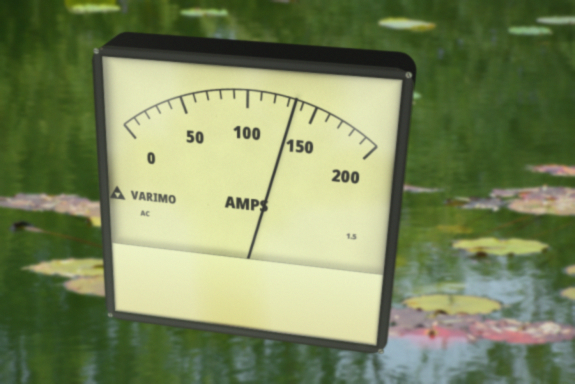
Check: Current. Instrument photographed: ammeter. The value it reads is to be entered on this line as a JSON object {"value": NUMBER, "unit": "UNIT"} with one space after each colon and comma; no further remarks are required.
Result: {"value": 135, "unit": "A"}
